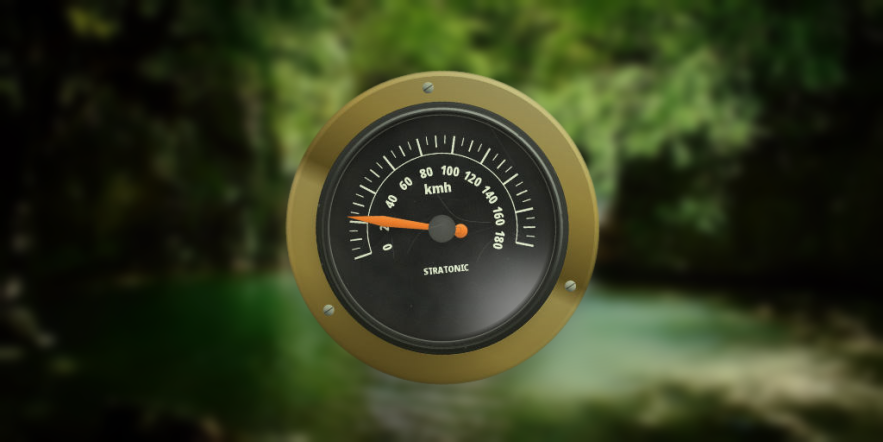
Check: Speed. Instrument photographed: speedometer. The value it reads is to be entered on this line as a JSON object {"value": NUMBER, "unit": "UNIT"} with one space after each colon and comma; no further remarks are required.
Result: {"value": 22.5, "unit": "km/h"}
